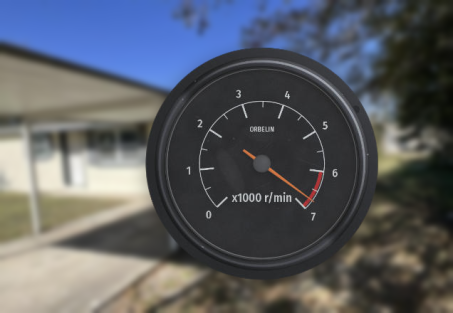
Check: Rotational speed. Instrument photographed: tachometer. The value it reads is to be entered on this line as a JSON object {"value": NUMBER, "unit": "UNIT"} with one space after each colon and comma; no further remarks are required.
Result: {"value": 6750, "unit": "rpm"}
